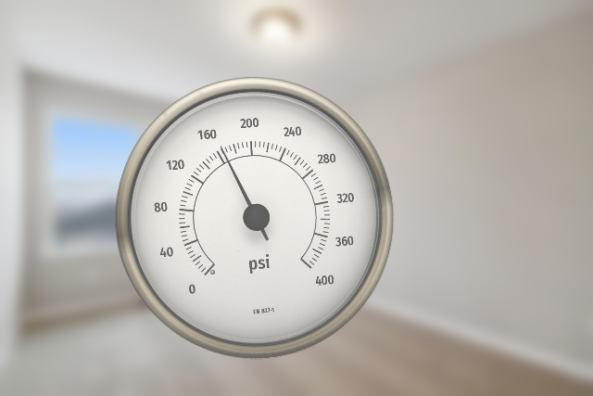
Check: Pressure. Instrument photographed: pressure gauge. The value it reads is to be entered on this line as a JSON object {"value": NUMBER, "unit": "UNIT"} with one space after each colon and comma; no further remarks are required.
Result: {"value": 165, "unit": "psi"}
